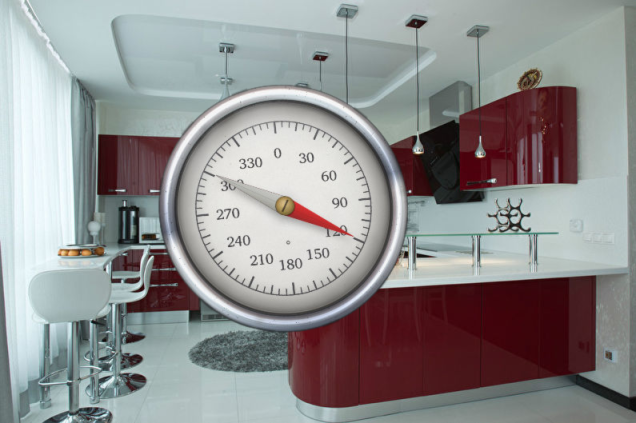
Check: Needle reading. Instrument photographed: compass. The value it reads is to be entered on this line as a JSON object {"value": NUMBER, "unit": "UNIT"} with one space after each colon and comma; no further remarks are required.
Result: {"value": 120, "unit": "°"}
